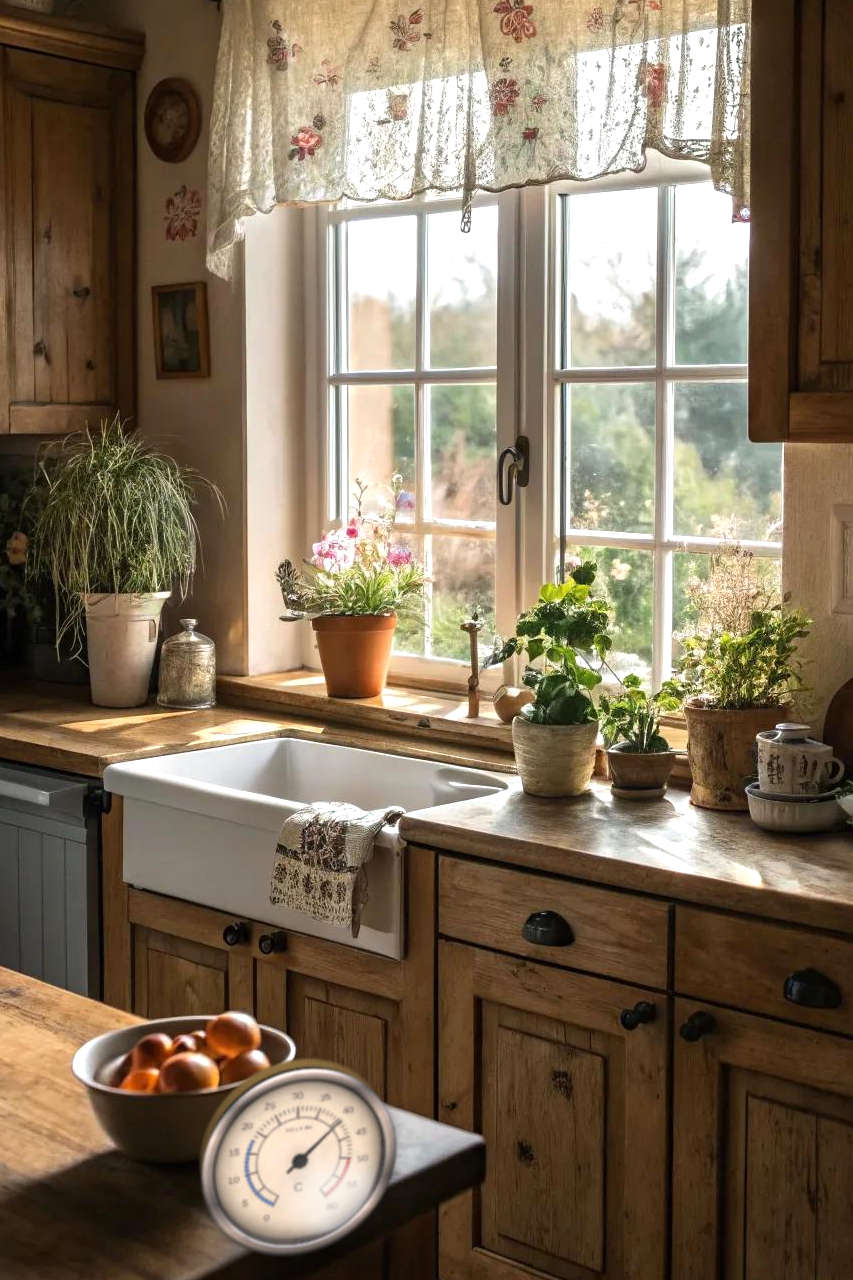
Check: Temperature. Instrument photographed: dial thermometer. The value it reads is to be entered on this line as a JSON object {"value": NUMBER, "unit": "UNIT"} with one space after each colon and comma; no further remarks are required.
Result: {"value": 40, "unit": "°C"}
